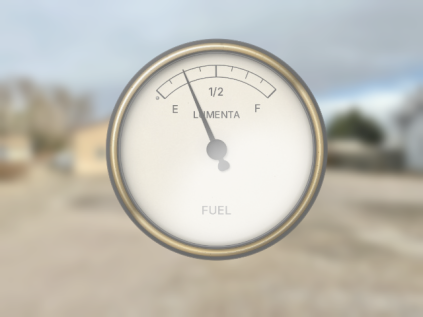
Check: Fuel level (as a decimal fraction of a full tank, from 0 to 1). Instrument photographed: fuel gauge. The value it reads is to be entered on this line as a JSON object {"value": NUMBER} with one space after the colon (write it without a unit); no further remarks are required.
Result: {"value": 0.25}
